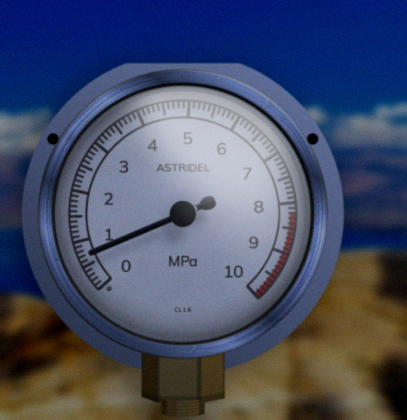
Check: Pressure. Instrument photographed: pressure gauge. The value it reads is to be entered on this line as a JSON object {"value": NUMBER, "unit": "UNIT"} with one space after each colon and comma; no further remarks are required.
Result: {"value": 0.7, "unit": "MPa"}
